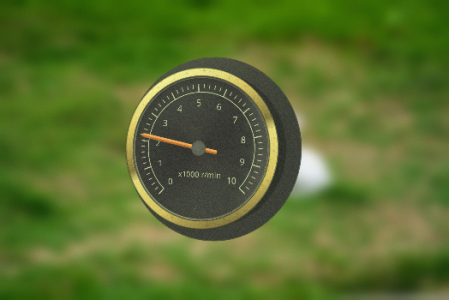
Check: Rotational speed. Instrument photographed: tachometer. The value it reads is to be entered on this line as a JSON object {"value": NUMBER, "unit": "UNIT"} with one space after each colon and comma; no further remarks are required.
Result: {"value": 2200, "unit": "rpm"}
